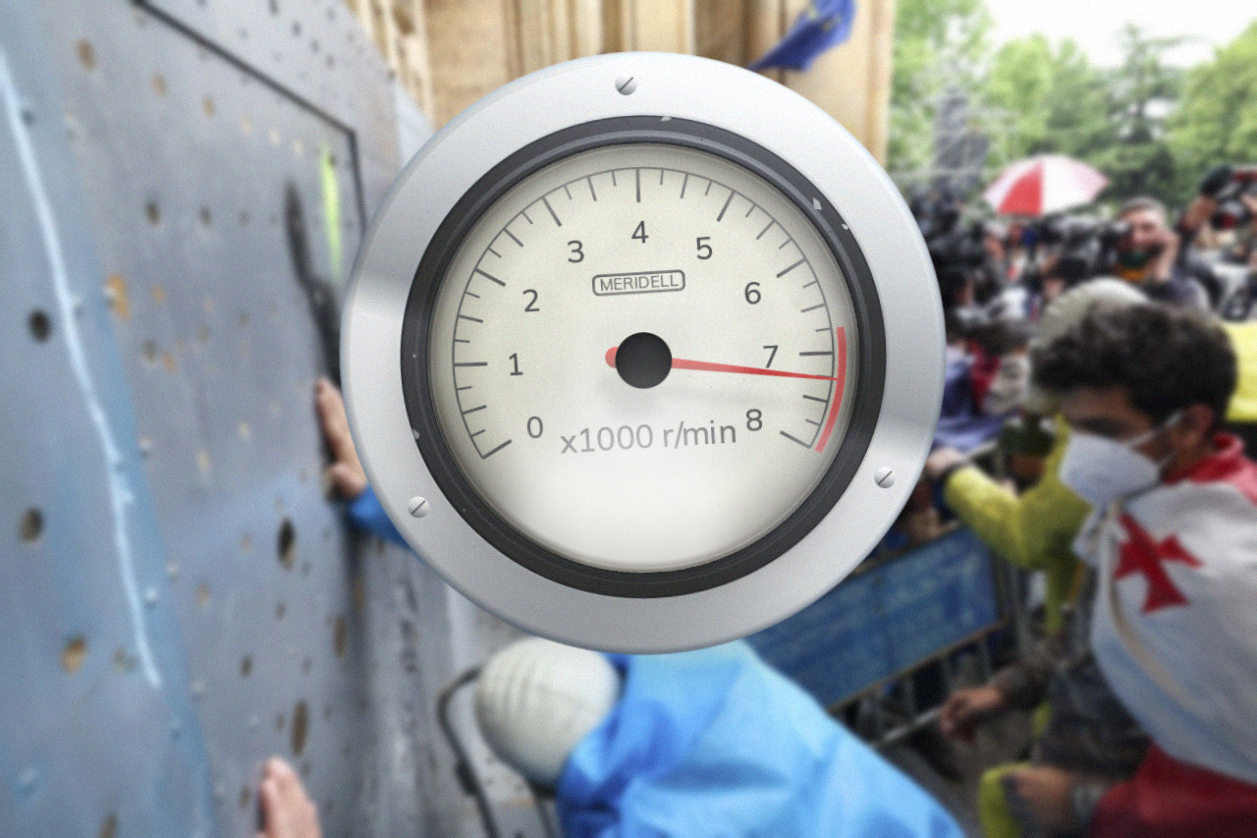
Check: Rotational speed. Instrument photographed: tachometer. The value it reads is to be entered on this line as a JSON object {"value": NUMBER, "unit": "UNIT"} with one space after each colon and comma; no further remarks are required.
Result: {"value": 7250, "unit": "rpm"}
